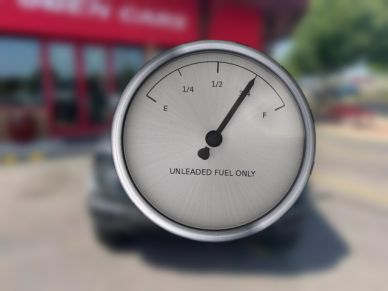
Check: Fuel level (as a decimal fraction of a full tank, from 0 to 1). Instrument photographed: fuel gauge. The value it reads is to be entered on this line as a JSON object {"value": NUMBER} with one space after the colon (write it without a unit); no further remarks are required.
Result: {"value": 0.75}
